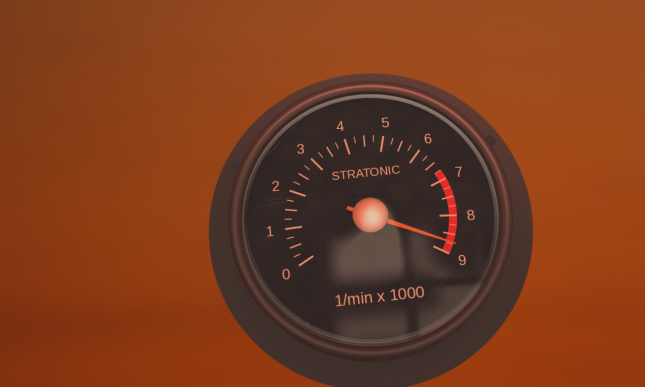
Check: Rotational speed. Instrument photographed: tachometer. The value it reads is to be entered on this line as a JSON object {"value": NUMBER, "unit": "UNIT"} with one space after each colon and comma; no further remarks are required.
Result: {"value": 8750, "unit": "rpm"}
